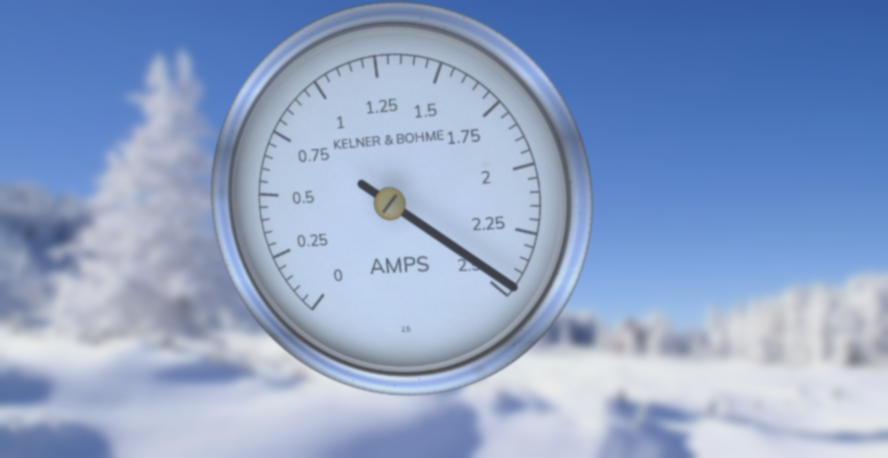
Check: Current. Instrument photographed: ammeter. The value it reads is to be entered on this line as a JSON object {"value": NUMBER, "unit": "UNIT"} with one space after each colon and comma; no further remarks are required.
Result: {"value": 2.45, "unit": "A"}
